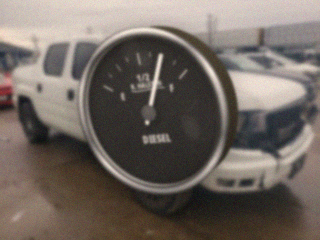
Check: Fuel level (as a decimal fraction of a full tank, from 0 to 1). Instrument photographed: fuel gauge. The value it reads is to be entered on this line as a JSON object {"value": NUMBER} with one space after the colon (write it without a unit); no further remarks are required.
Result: {"value": 0.75}
